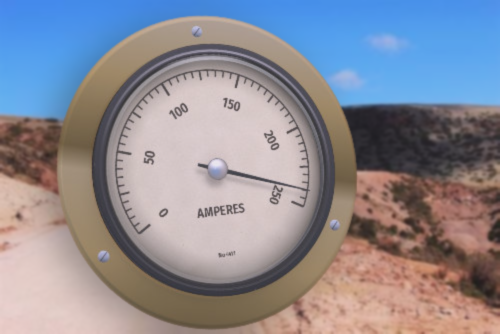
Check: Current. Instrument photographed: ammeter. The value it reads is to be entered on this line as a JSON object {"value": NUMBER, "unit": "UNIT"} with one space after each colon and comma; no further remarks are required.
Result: {"value": 240, "unit": "A"}
